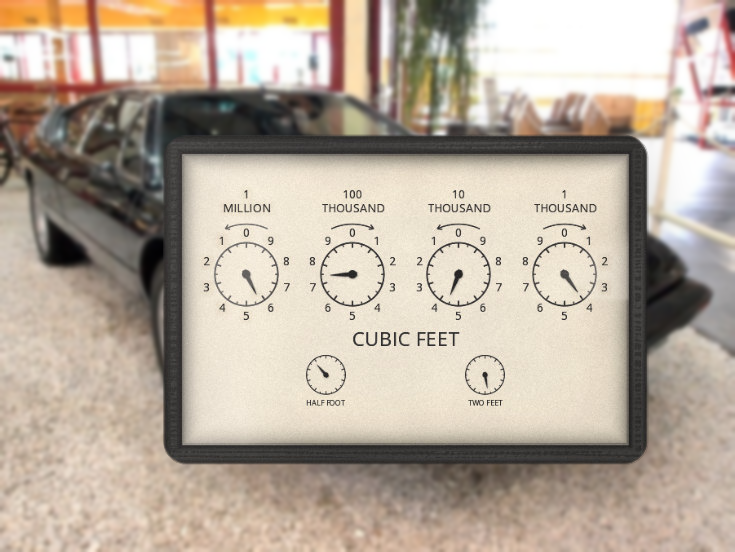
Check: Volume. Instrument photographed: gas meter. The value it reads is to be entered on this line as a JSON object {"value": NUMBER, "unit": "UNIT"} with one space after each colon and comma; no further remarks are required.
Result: {"value": 574400, "unit": "ft³"}
